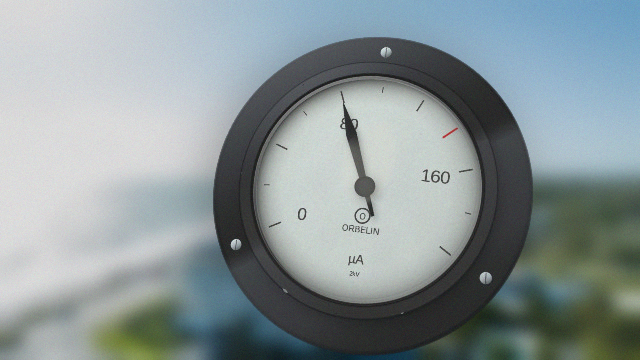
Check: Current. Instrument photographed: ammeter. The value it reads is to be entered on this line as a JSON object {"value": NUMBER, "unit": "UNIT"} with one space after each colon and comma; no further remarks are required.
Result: {"value": 80, "unit": "µA"}
